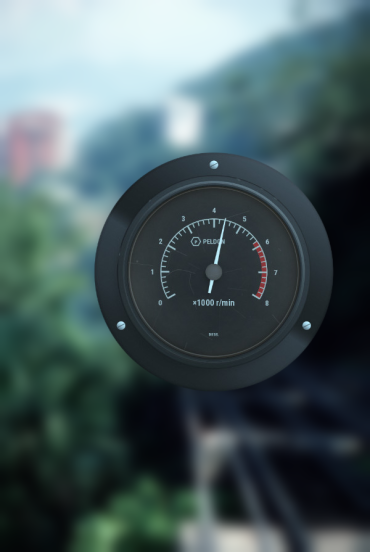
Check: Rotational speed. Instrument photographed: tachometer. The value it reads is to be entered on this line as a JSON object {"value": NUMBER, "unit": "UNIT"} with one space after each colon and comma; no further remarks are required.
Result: {"value": 4400, "unit": "rpm"}
